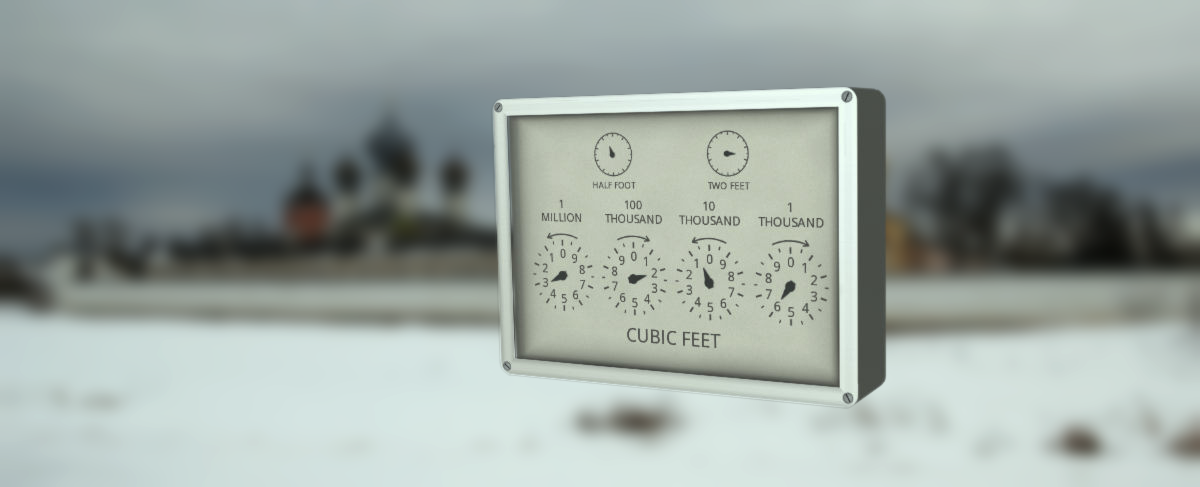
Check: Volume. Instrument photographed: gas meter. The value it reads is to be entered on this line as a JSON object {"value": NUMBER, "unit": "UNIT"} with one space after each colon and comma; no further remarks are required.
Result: {"value": 320600, "unit": "ft³"}
